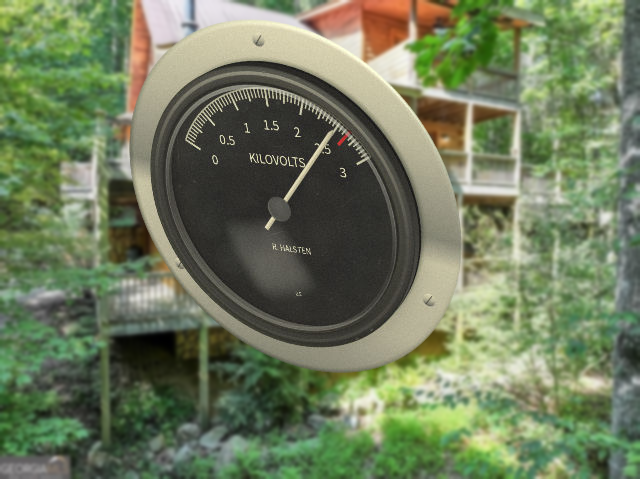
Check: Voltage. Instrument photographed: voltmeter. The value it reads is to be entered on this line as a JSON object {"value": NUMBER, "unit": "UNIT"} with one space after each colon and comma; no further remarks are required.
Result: {"value": 2.5, "unit": "kV"}
